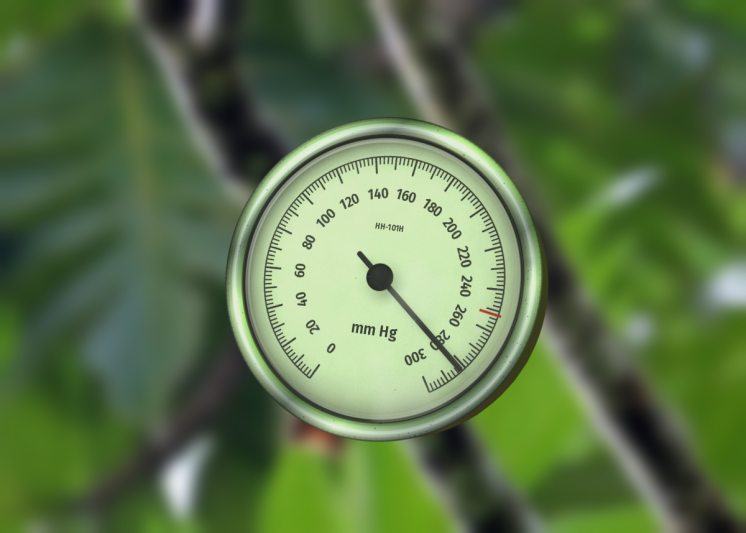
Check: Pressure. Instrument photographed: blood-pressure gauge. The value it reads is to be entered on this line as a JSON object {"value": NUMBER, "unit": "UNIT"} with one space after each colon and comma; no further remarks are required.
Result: {"value": 282, "unit": "mmHg"}
